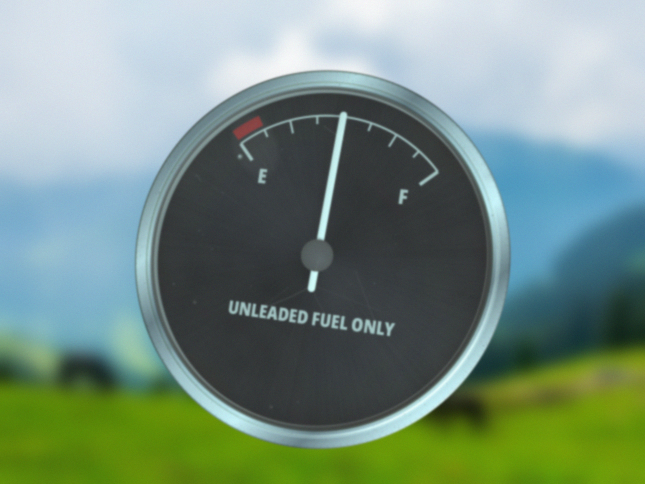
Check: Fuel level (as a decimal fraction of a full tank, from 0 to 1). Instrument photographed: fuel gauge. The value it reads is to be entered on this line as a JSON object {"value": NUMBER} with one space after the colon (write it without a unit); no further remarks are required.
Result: {"value": 0.5}
